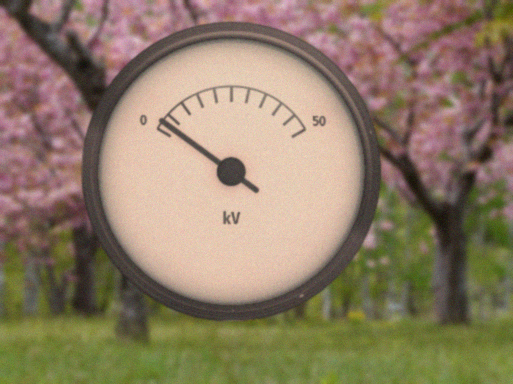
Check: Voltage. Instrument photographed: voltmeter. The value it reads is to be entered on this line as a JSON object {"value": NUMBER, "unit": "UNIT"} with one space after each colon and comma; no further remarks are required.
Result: {"value": 2.5, "unit": "kV"}
